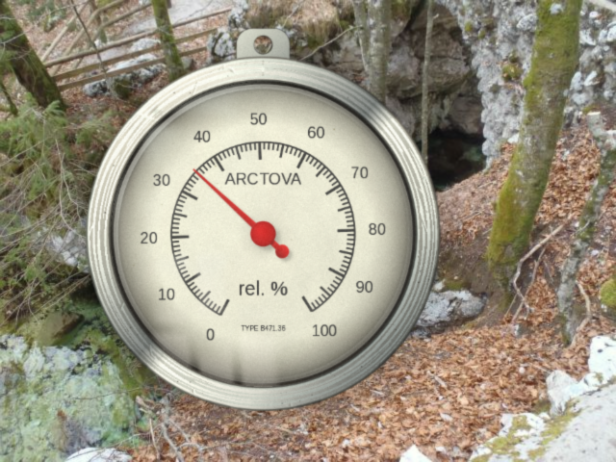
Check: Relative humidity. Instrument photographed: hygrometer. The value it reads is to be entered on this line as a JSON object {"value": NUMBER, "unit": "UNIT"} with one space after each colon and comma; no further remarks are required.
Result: {"value": 35, "unit": "%"}
